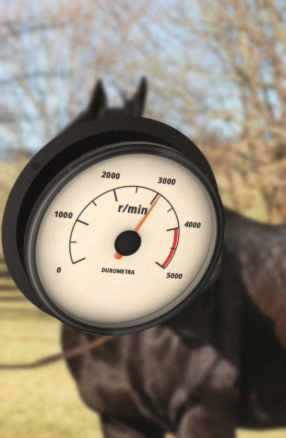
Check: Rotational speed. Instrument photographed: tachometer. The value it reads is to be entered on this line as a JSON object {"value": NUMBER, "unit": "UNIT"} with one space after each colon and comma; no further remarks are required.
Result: {"value": 3000, "unit": "rpm"}
